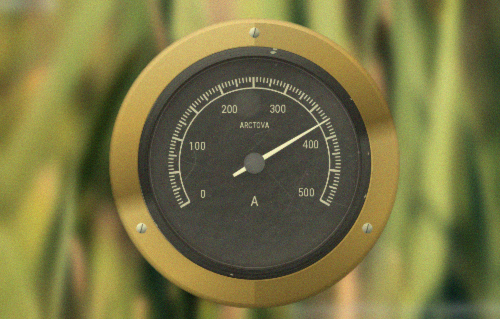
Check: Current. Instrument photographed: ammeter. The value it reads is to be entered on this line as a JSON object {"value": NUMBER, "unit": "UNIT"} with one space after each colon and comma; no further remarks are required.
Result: {"value": 375, "unit": "A"}
